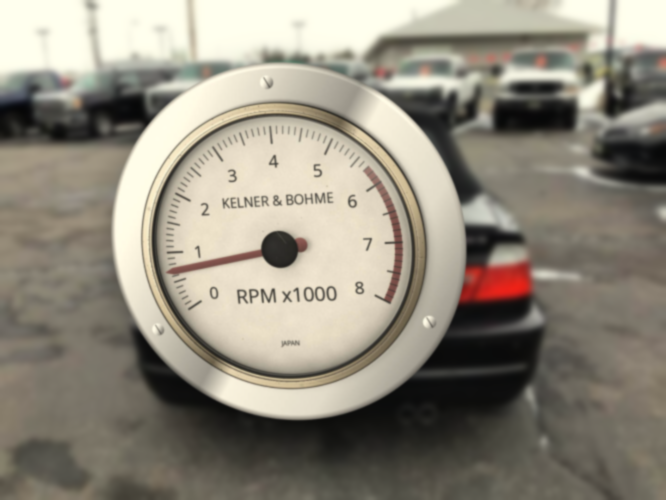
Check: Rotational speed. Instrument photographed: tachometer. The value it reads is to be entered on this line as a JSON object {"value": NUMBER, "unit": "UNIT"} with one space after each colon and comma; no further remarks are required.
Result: {"value": 700, "unit": "rpm"}
